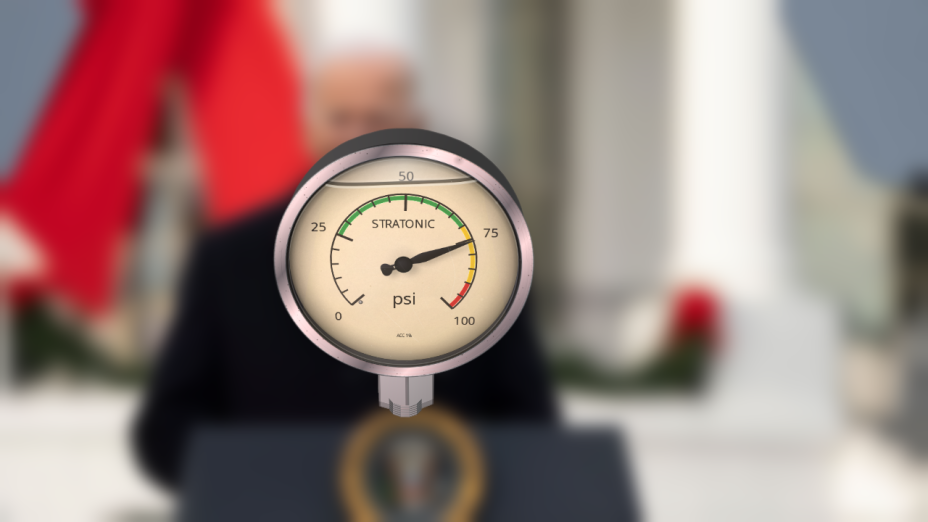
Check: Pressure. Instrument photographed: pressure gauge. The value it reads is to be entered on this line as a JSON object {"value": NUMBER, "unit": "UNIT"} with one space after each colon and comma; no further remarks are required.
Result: {"value": 75, "unit": "psi"}
